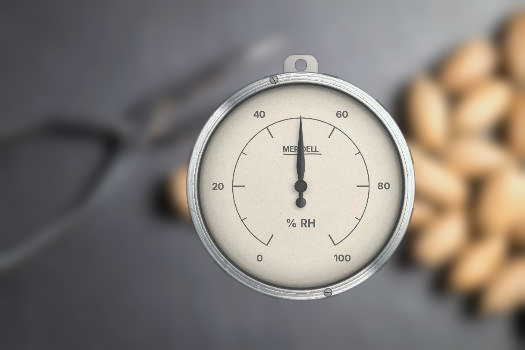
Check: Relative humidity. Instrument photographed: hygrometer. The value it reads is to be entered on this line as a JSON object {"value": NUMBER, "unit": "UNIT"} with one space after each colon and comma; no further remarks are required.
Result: {"value": 50, "unit": "%"}
